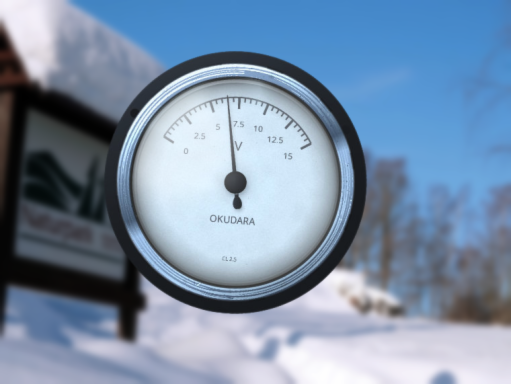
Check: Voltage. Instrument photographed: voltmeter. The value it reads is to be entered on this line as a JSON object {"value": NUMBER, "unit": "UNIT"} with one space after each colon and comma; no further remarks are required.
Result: {"value": 6.5, "unit": "V"}
